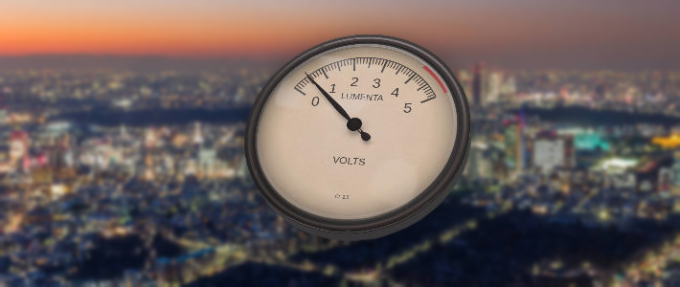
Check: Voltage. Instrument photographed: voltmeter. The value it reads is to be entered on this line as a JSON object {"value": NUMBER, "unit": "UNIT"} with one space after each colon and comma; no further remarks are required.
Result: {"value": 0.5, "unit": "V"}
